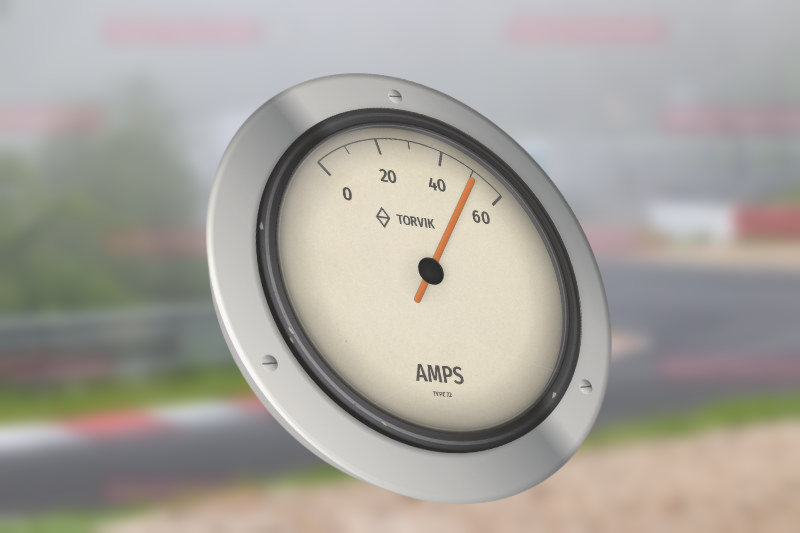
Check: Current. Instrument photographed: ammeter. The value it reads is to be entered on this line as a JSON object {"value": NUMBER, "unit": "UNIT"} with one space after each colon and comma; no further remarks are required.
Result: {"value": 50, "unit": "A"}
